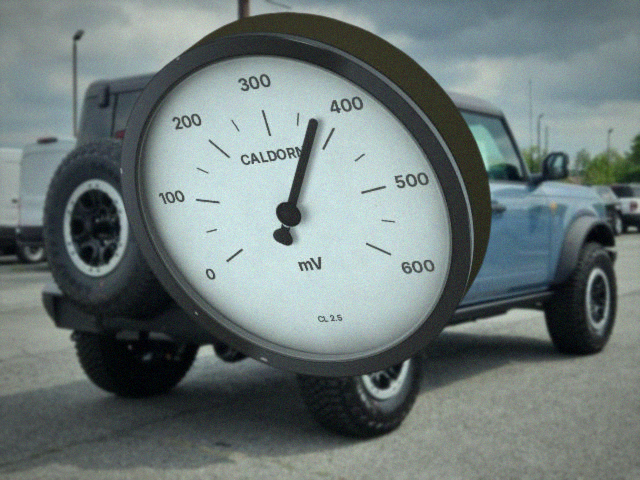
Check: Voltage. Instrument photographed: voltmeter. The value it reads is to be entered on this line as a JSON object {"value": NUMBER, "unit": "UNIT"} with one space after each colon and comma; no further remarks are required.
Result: {"value": 375, "unit": "mV"}
